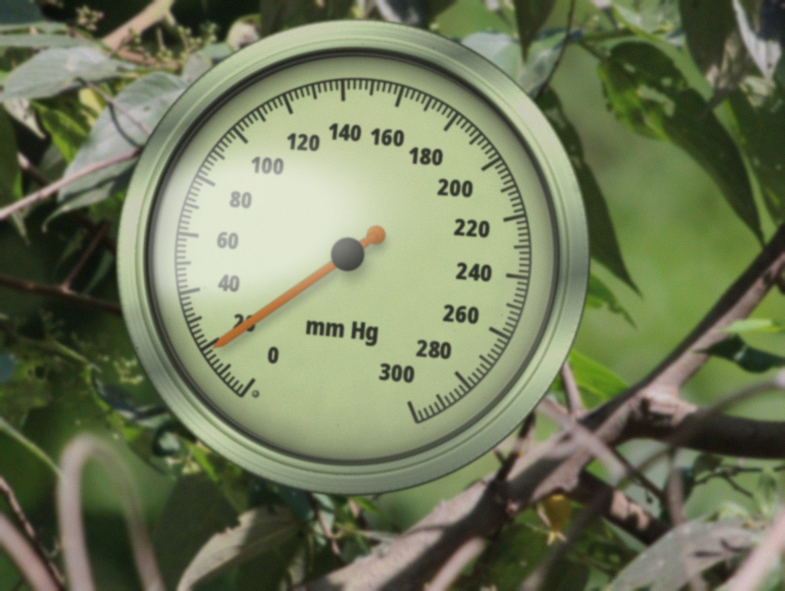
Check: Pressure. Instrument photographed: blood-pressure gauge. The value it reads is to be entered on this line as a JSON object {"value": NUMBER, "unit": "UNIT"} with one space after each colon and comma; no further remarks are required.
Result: {"value": 18, "unit": "mmHg"}
